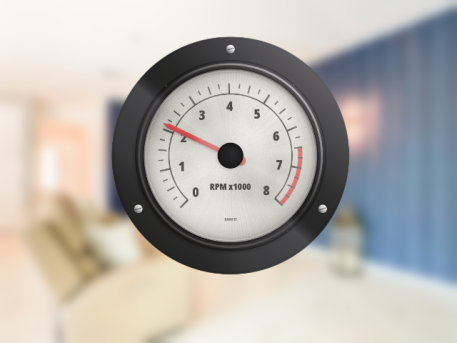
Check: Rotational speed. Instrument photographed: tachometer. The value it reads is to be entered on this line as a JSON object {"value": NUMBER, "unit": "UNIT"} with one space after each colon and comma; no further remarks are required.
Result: {"value": 2125, "unit": "rpm"}
